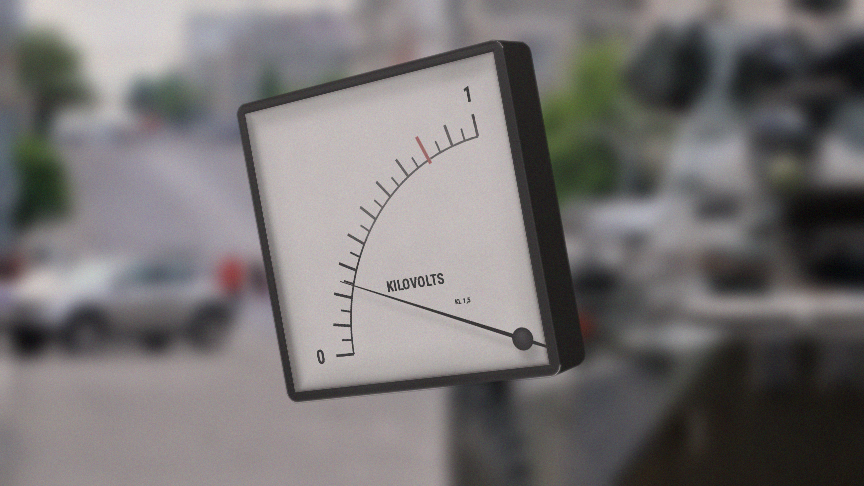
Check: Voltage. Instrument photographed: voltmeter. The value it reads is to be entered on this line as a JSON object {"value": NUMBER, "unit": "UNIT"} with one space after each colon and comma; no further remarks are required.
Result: {"value": 0.25, "unit": "kV"}
